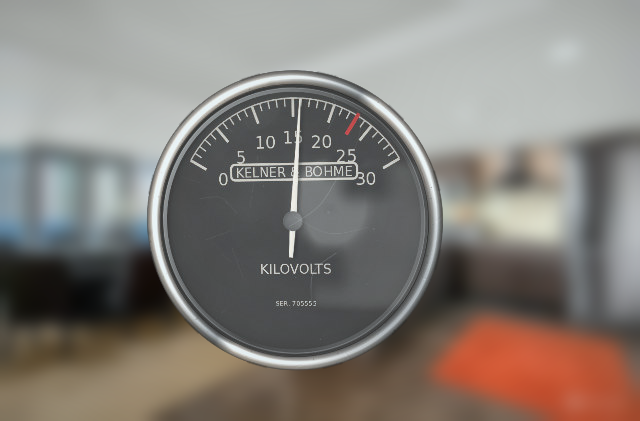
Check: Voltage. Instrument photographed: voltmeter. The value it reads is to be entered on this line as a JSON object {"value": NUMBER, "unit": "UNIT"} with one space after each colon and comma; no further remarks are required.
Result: {"value": 16, "unit": "kV"}
